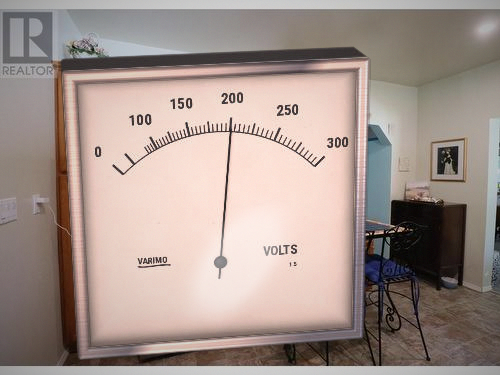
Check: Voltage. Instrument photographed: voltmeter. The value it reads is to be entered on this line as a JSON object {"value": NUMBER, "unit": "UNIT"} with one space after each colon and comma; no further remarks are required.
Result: {"value": 200, "unit": "V"}
